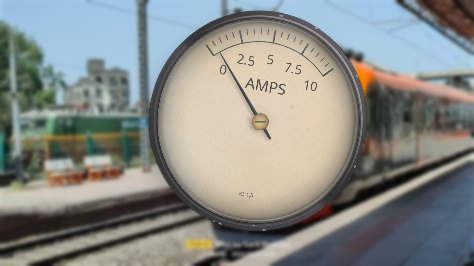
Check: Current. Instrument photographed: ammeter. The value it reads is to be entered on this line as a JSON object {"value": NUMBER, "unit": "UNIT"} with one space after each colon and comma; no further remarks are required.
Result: {"value": 0.5, "unit": "A"}
